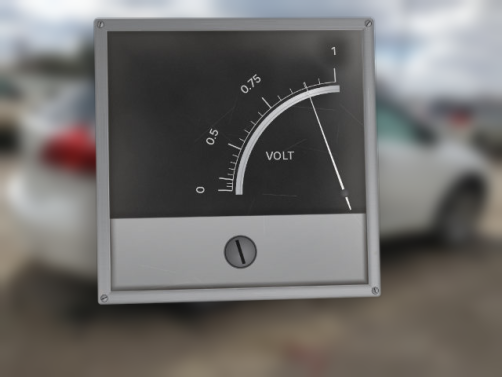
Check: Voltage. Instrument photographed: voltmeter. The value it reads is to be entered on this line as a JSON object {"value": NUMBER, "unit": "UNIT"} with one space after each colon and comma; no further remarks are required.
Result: {"value": 0.9, "unit": "V"}
